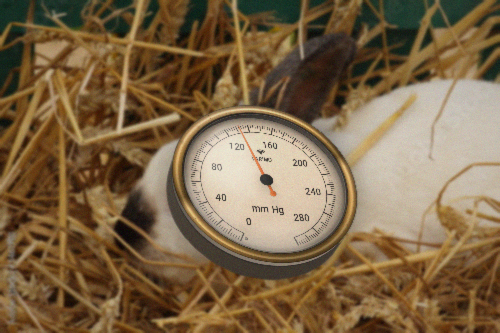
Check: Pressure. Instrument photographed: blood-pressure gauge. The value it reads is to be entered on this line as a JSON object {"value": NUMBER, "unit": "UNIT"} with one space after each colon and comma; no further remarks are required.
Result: {"value": 130, "unit": "mmHg"}
